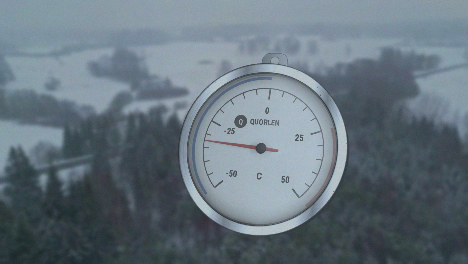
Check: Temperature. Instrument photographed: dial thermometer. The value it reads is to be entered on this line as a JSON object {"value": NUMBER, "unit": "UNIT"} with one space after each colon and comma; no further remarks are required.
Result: {"value": -32.5, "unit": "°C"}
